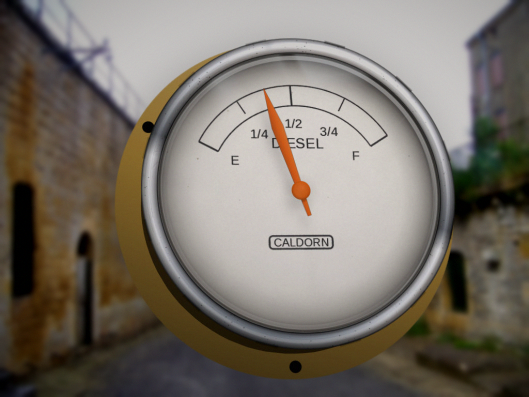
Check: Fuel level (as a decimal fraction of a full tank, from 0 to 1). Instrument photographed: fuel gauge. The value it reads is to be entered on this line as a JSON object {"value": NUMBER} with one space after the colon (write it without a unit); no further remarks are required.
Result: {"value": 0.375}
